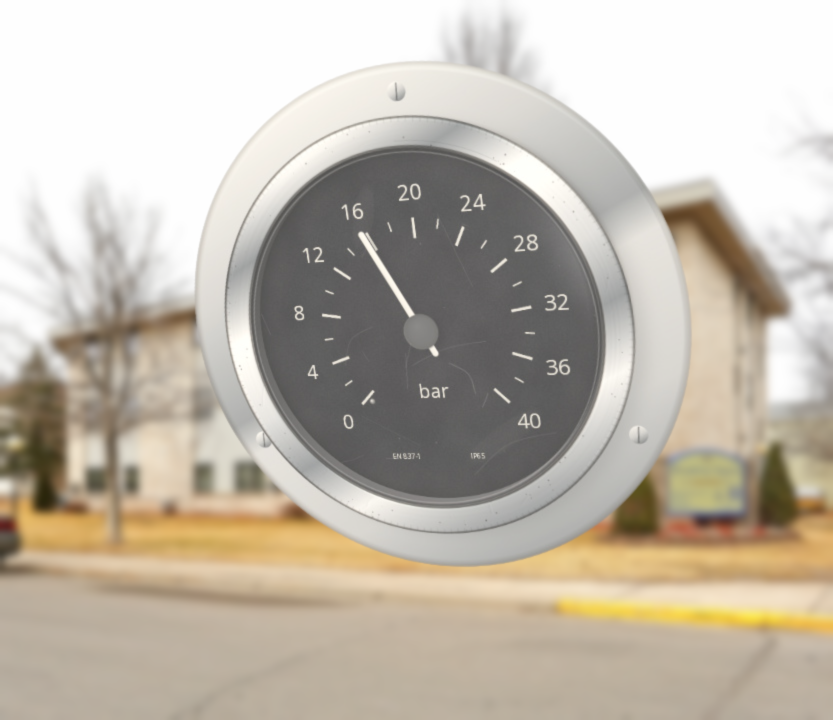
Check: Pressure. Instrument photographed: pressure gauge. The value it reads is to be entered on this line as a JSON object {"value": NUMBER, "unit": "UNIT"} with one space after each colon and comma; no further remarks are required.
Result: {"value": 16, "unit": "bar"}
